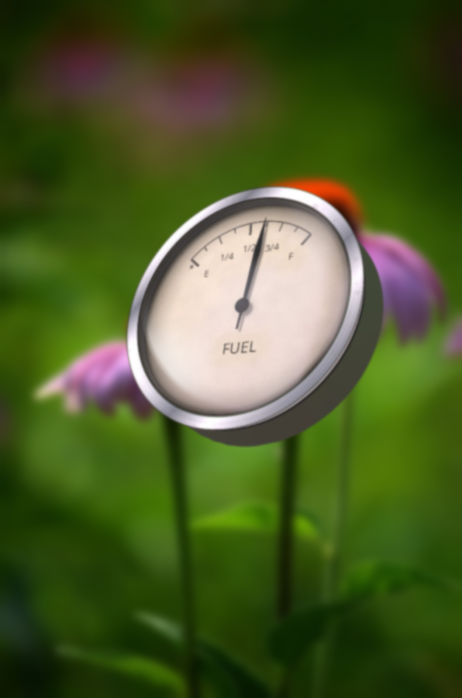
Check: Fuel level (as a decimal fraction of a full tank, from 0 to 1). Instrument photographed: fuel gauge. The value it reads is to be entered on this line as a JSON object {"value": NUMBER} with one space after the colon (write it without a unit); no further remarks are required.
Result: {"value": 0.625}
